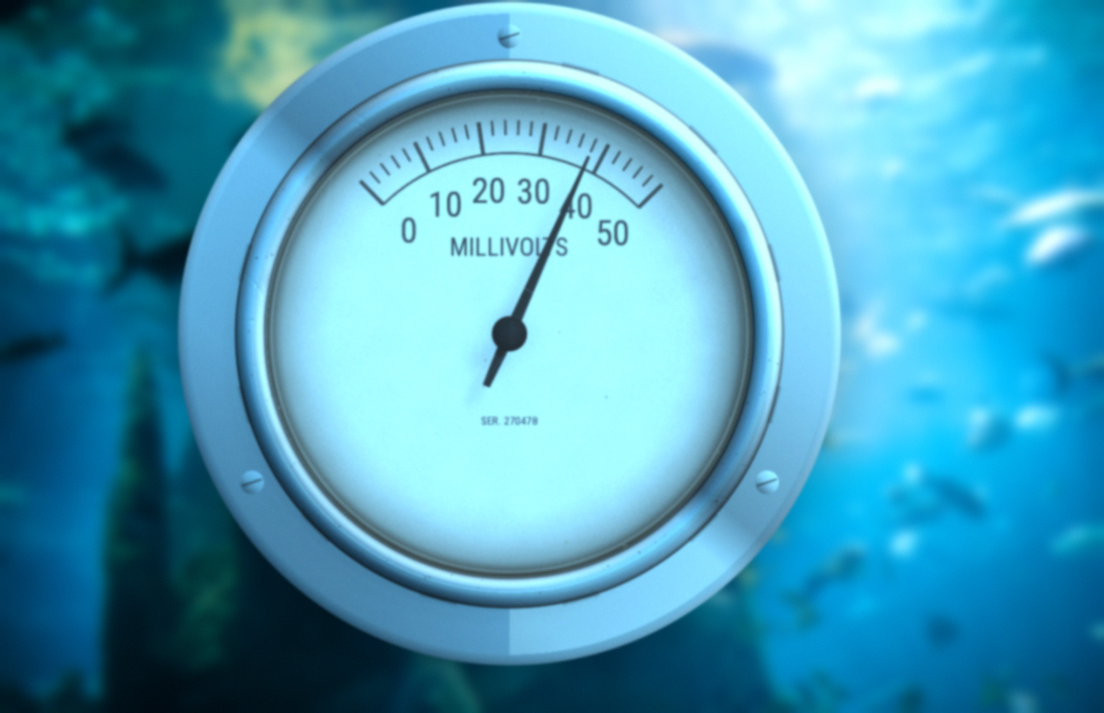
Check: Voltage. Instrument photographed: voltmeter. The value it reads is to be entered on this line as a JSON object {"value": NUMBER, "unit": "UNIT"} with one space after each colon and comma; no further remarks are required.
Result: {"value": 38, "unit": "mV"}
